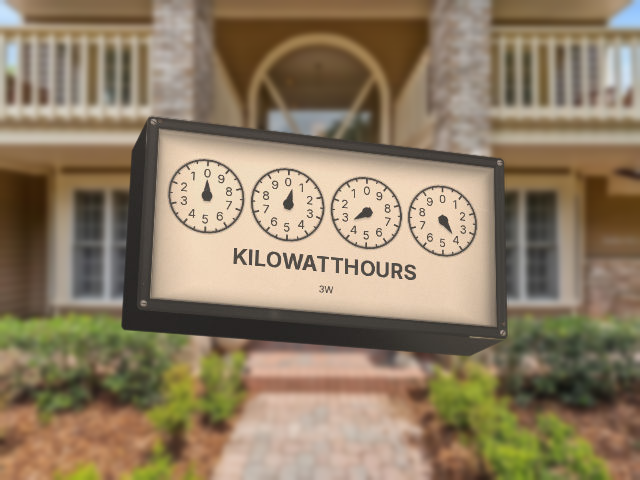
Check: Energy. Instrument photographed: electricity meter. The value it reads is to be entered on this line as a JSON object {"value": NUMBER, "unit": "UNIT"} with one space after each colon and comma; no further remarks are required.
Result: {"value": 34, "unit": "kWh"}
